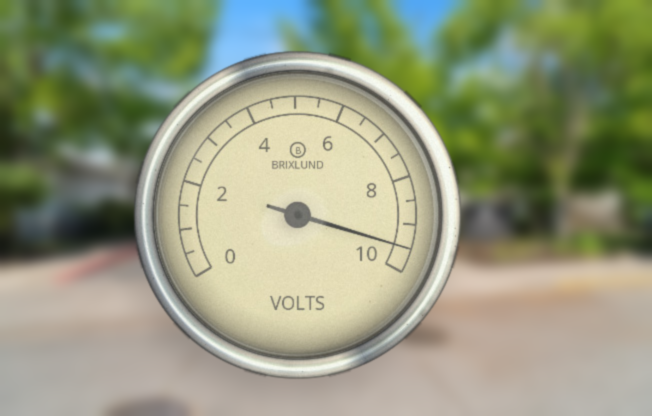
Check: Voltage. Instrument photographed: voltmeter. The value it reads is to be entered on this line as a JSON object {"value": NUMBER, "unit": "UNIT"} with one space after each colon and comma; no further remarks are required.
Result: {"value": 9.5, "unit": "V"}
